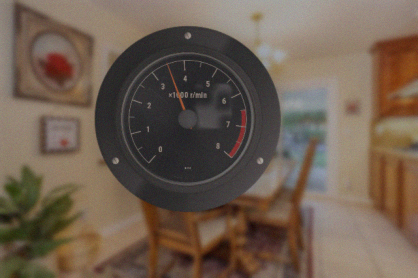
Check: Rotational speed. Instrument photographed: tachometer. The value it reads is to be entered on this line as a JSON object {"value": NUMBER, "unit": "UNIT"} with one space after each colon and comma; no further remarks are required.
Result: {"value": 3500, "unit": "rpm"}
